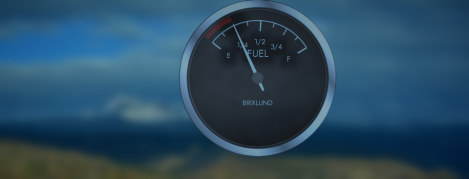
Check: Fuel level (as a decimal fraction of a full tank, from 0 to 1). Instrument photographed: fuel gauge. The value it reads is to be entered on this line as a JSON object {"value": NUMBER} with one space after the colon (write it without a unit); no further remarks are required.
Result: {"value": 0.25}
